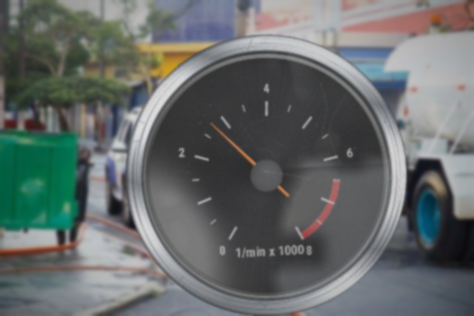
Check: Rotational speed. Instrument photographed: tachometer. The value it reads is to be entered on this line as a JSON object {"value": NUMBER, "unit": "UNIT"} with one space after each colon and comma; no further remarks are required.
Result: {"value": 2750, "unit": "rpm"}
